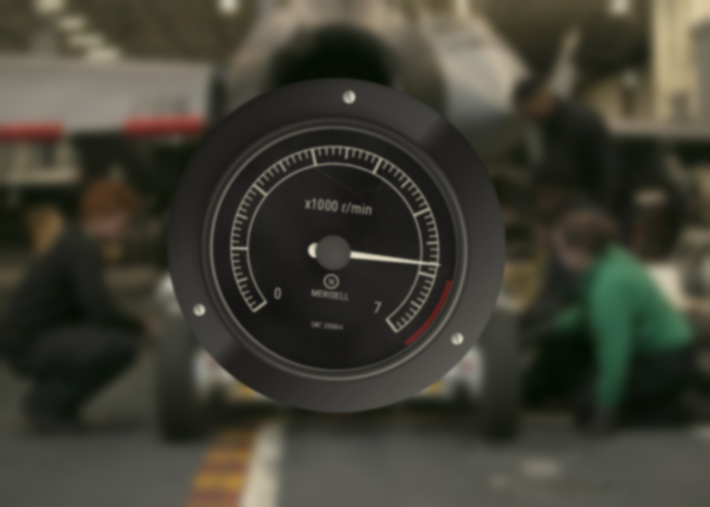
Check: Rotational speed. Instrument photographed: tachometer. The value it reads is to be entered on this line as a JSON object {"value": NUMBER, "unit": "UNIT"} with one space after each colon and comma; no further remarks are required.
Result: {"value": 5800, "unit": "rpm"}
